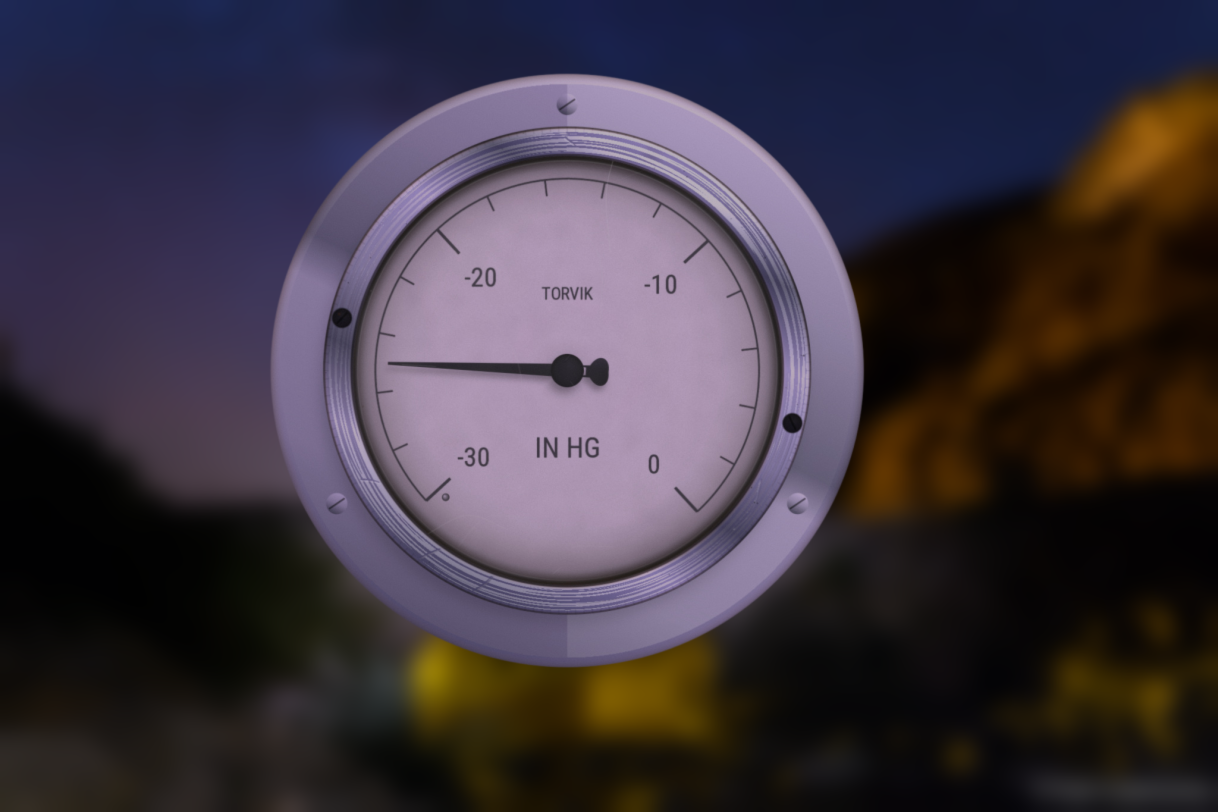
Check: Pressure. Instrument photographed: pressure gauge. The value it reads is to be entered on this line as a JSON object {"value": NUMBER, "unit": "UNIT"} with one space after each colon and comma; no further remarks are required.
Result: {"value": -25, "unit": "inHg"}
